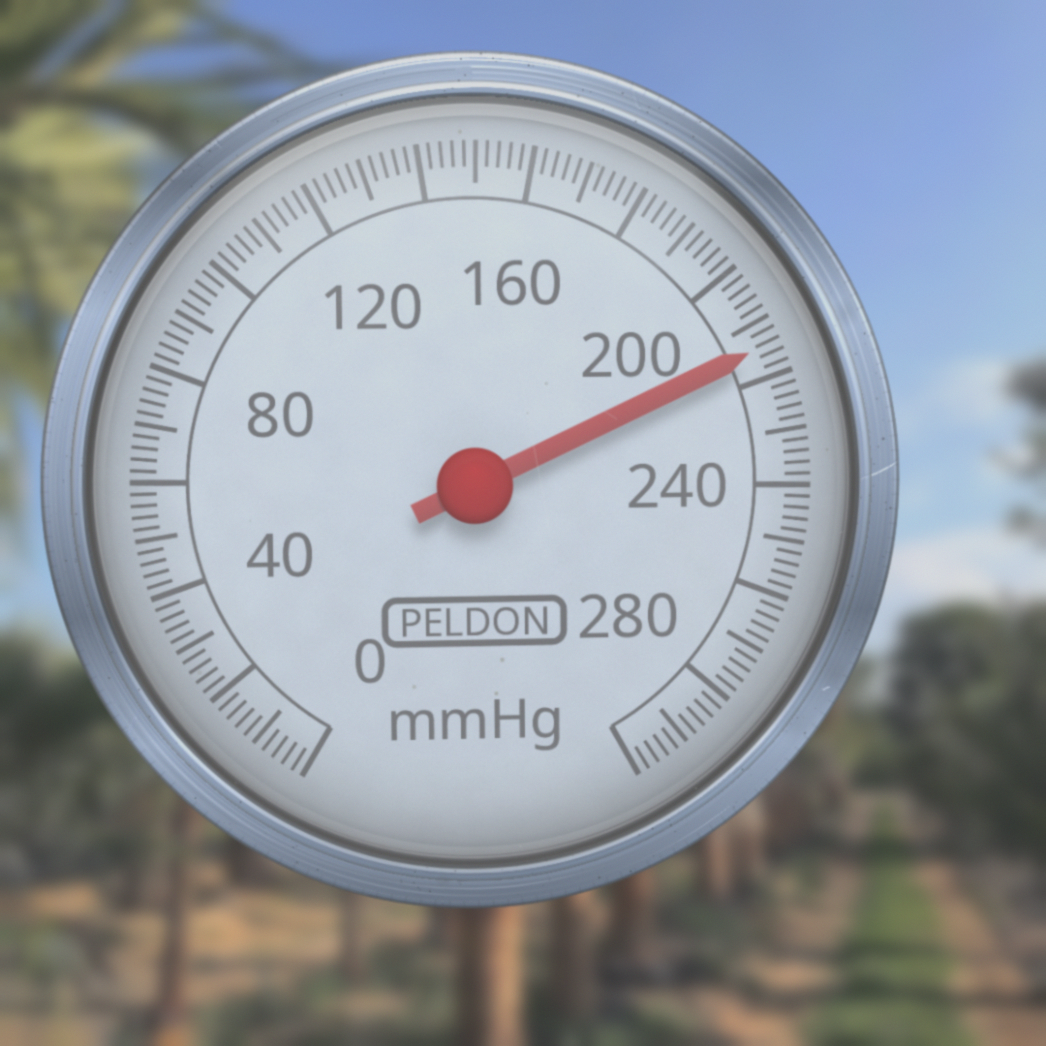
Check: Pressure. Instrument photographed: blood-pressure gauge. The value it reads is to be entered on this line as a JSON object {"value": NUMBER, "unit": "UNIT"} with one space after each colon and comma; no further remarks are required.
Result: {"value": 214, "unit": "mmHg"}
